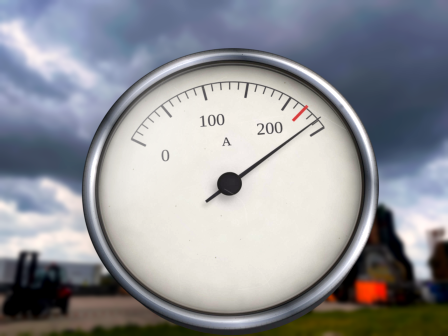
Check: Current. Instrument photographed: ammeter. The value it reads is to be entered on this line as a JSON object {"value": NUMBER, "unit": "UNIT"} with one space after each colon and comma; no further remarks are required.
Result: {"value": 240, "unit": "A"}
